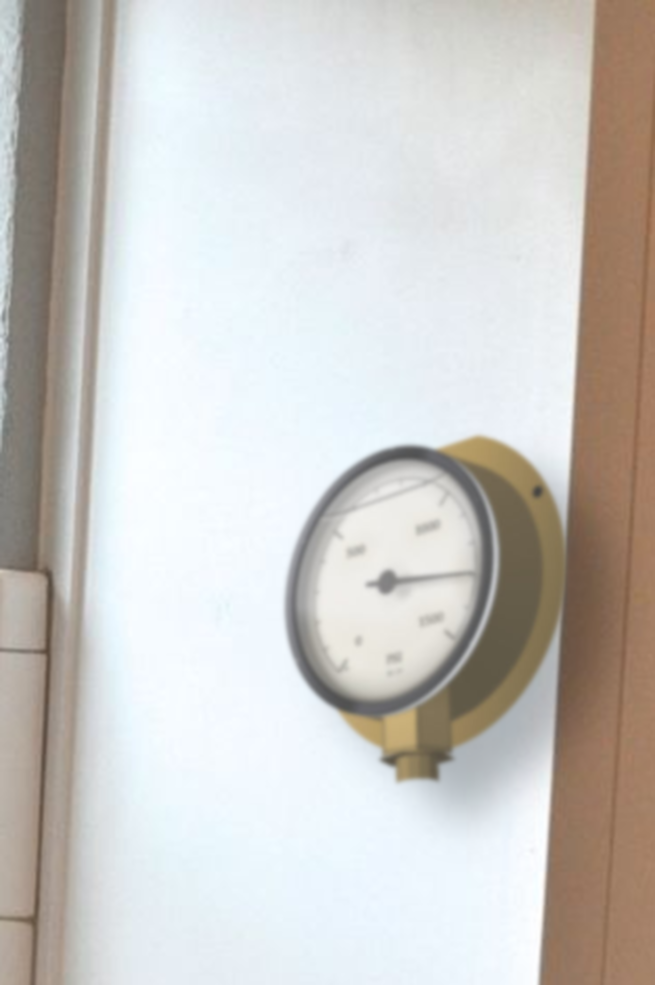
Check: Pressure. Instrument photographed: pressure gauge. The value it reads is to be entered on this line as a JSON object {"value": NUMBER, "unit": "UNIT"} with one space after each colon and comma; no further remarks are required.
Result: {"value": 1300, "unit": "psi"}
